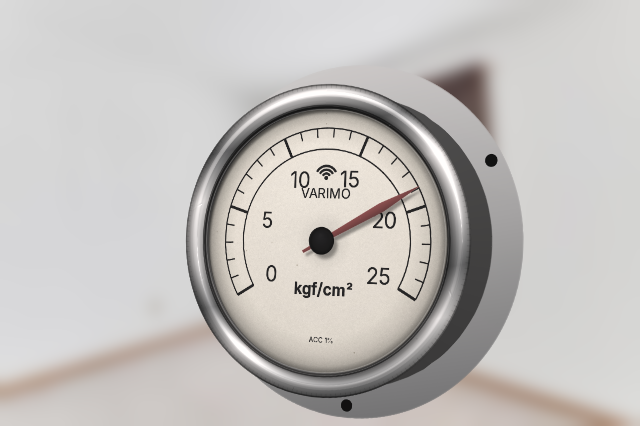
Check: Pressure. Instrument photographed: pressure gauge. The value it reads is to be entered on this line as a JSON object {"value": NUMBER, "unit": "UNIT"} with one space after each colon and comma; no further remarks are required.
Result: {"value": 19, "unit": "kg/cm²"}
